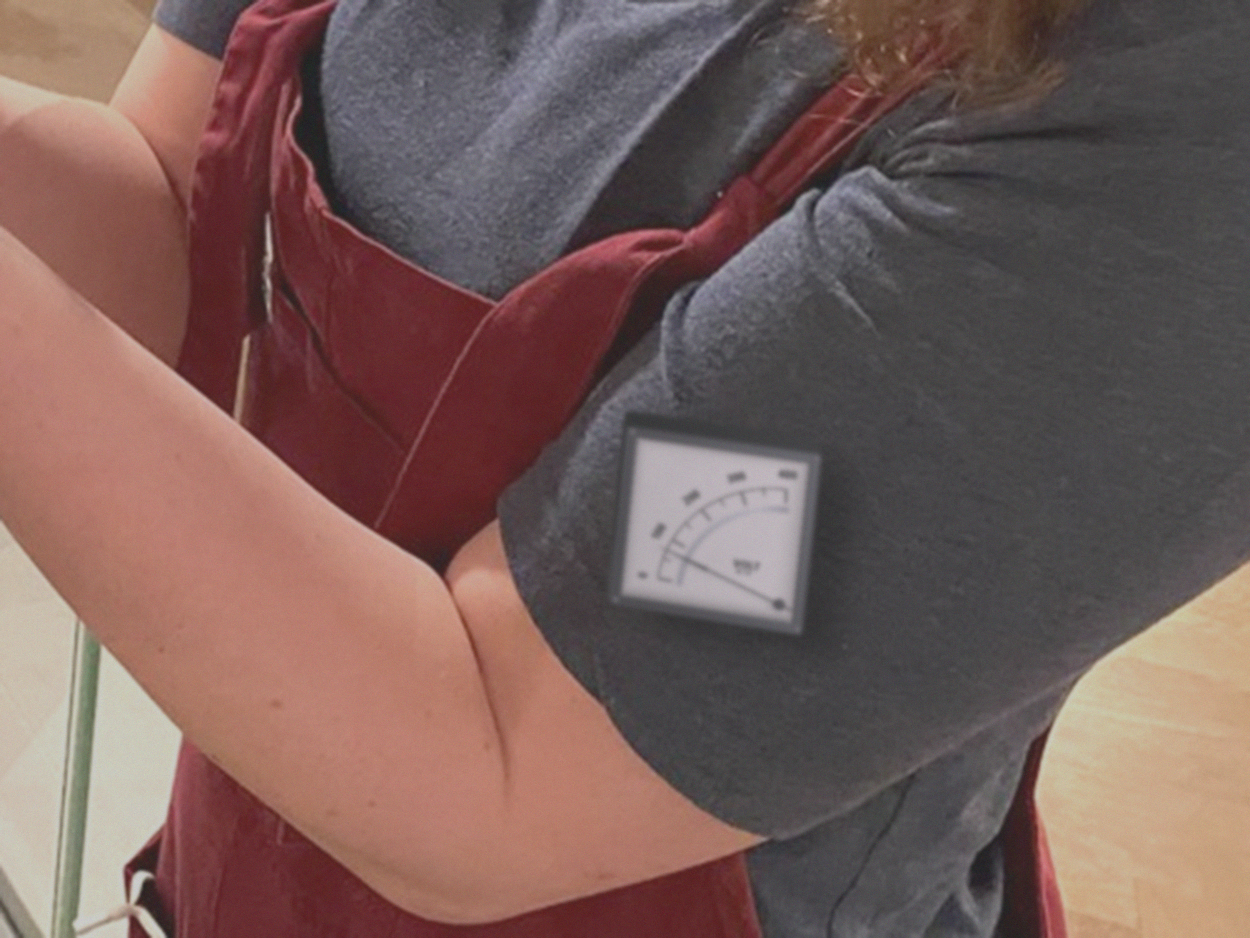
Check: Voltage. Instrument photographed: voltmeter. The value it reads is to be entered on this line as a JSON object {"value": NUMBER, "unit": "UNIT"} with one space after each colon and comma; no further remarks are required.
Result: {"value": 75, "unit": "V"}
